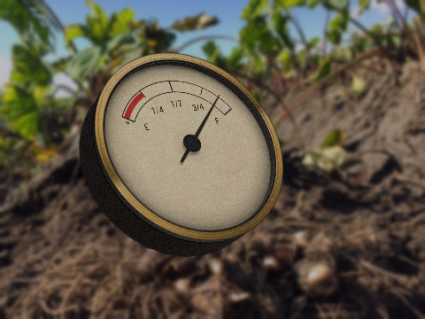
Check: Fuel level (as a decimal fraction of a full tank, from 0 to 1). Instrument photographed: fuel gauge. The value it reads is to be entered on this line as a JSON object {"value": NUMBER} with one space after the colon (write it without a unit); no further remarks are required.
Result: {"value": 0.875}
